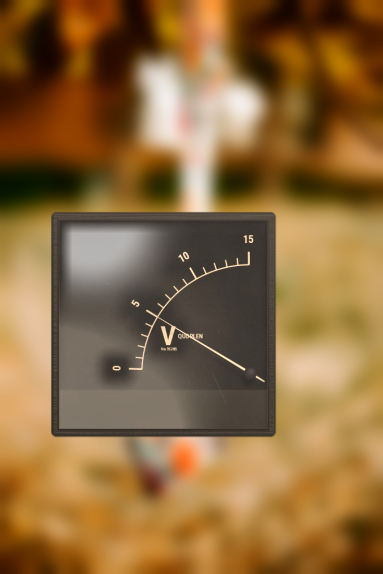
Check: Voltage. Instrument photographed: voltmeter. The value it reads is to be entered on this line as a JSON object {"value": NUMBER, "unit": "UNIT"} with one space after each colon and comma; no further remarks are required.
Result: {"value": 5, "unit": "V"}
